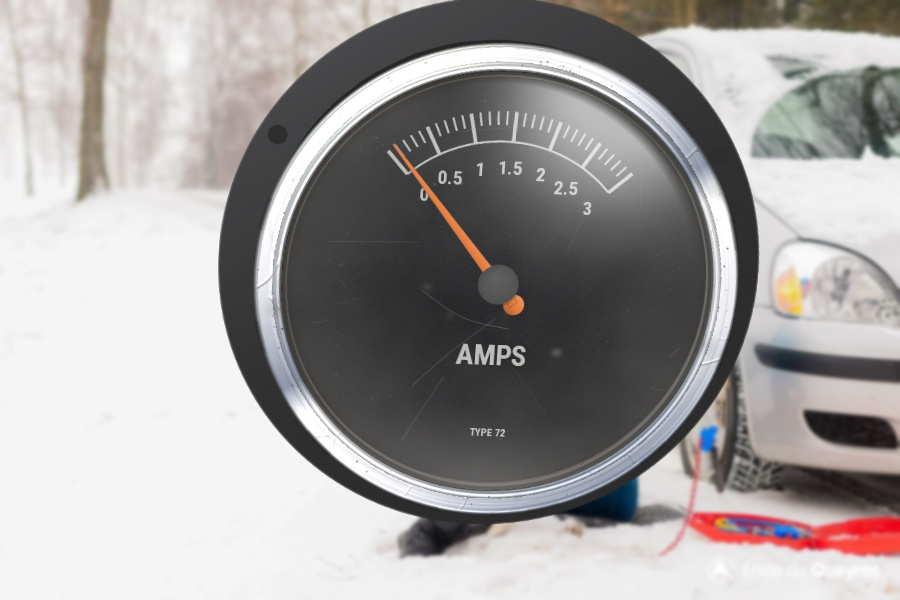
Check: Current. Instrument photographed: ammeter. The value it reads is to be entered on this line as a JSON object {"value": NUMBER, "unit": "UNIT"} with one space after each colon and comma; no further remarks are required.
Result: {"value": 0.1, "unit": "A"}
